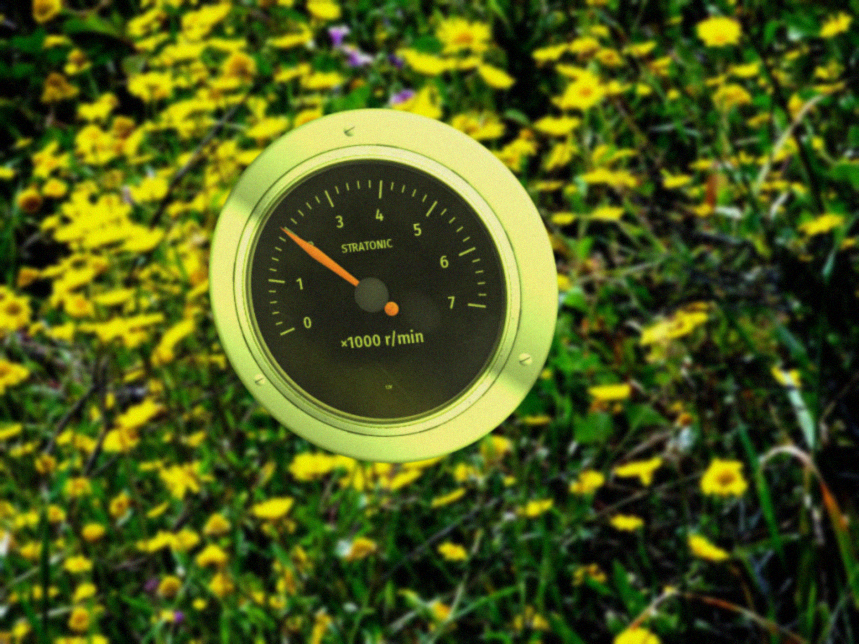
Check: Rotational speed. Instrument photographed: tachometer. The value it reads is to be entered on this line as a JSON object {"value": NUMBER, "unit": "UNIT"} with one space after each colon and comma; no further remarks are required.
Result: {"value": 2000, "unit": "rpm"}
